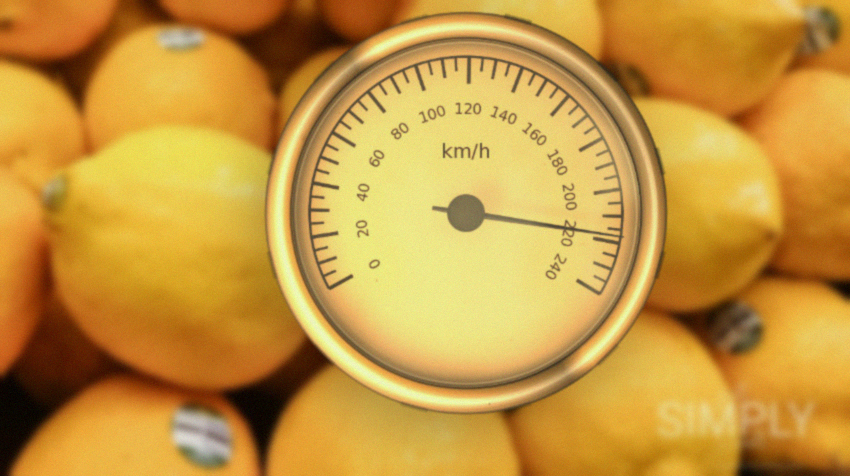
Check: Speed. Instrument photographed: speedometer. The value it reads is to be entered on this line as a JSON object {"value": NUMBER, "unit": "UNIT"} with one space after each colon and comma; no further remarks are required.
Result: {"value": 217.5, "unit": "km/h"}
